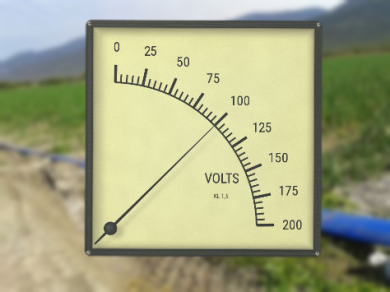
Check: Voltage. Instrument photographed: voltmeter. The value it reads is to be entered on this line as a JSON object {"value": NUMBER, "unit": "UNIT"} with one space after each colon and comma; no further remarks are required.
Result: {"value": 100, "unit": "V"}
